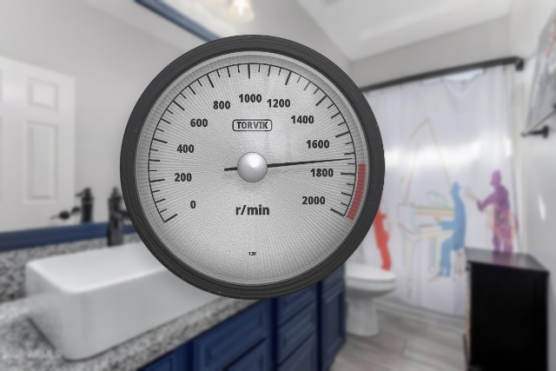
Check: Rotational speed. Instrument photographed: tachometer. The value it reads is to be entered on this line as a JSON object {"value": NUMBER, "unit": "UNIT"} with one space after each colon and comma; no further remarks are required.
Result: {"value": 1725, "unit": "rpm"}
